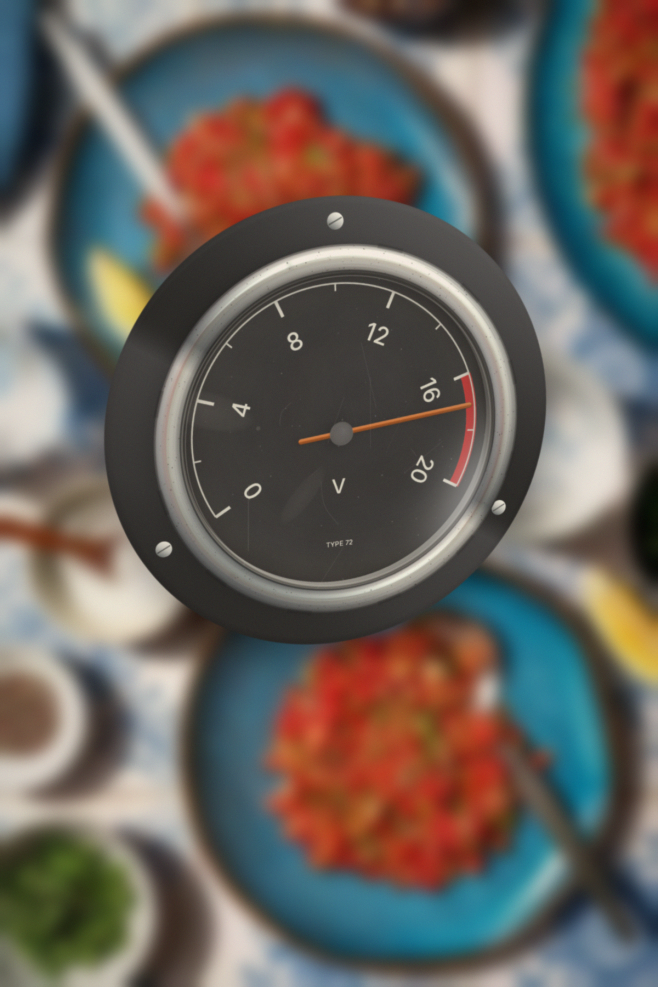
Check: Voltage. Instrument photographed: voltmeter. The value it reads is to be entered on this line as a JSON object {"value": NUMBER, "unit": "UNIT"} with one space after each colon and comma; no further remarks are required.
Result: {"value": 17, "unit": "V"}
